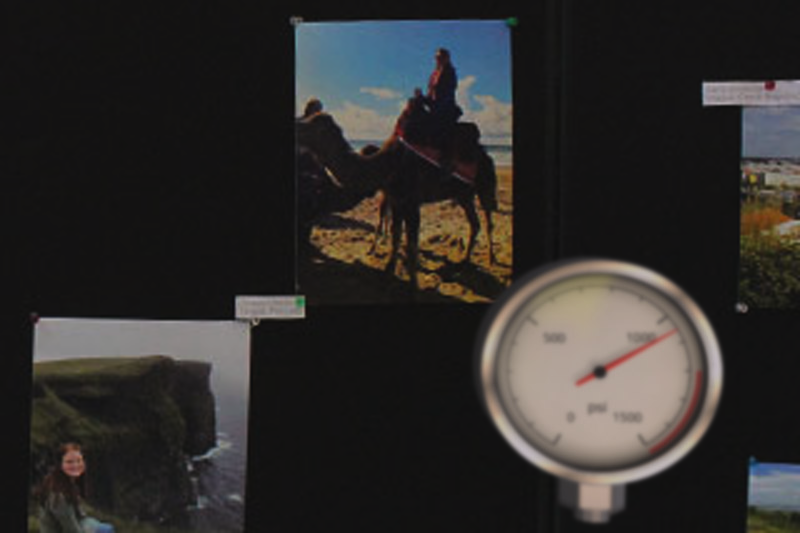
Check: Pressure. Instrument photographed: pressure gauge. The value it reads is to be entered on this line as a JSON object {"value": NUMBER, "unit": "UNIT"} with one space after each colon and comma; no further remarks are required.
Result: {"value": 1050, "unit": "psi"}
